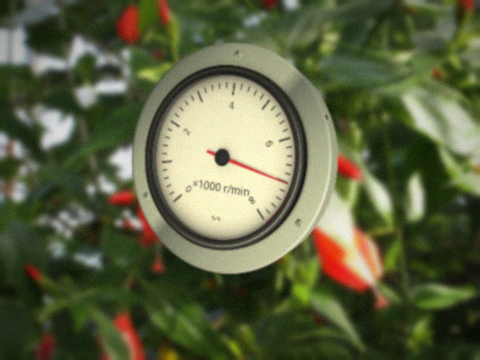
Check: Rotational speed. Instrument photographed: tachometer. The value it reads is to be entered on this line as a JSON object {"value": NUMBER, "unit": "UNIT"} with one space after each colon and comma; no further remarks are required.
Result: {"value": 7000, "unit": "rpm"}
